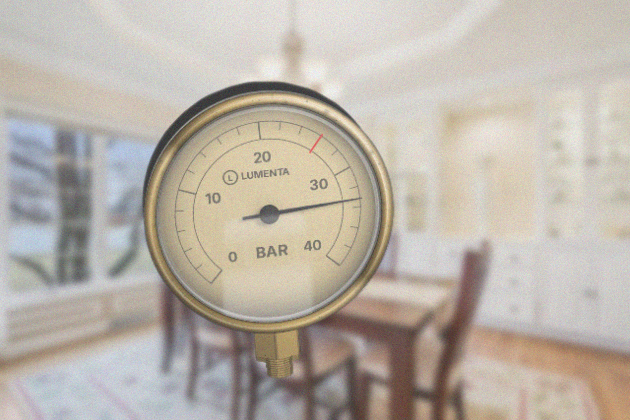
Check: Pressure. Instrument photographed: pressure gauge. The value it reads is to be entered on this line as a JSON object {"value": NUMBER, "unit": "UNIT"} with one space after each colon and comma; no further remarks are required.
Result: {"value": 33, "unit": "bar"}
